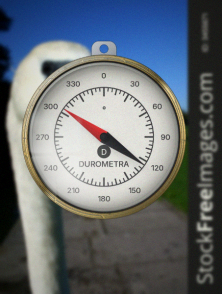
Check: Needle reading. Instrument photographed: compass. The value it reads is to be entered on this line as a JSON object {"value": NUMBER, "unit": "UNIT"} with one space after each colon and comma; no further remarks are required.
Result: {"value": 305, "unit": "°"}
